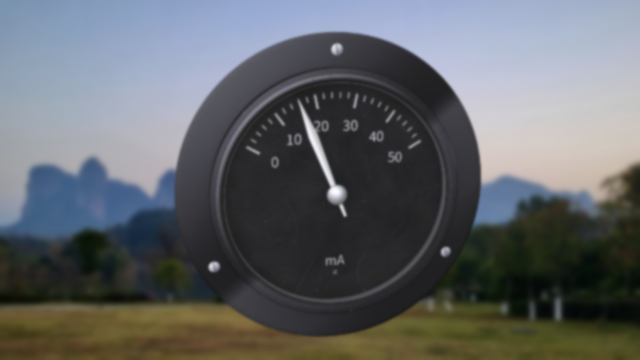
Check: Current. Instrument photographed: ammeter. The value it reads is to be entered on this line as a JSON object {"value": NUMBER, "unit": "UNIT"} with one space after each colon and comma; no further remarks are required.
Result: {"value": 16, "unit": "mA"}
